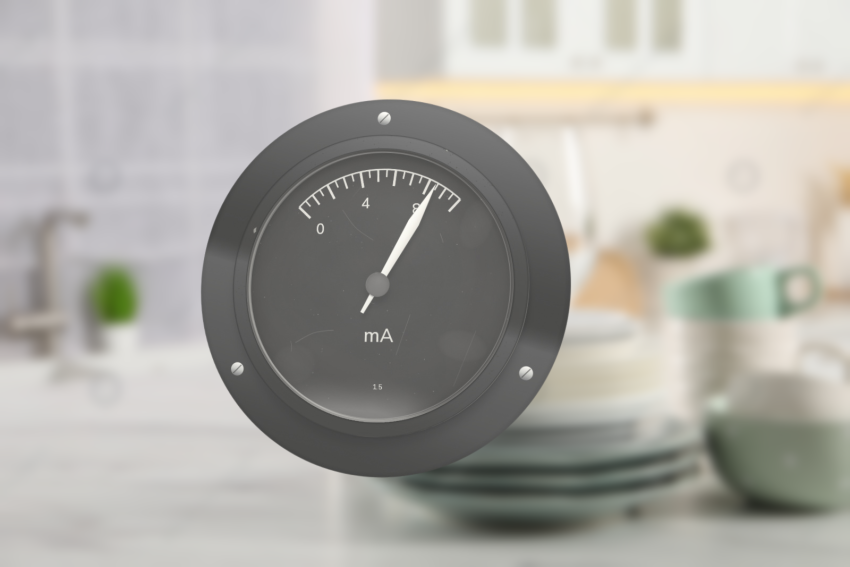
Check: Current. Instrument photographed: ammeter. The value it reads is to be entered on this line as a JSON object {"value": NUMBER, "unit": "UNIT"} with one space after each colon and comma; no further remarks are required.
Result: {"value": 8.5, "unit": "mA"}
